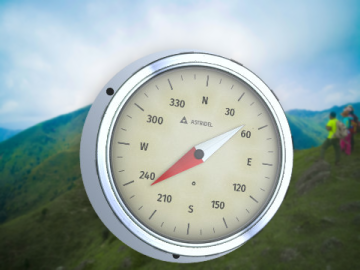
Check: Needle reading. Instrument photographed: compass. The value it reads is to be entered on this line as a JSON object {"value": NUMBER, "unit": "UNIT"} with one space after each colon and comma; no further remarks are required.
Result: {"value": 230, "unit": "°"}
